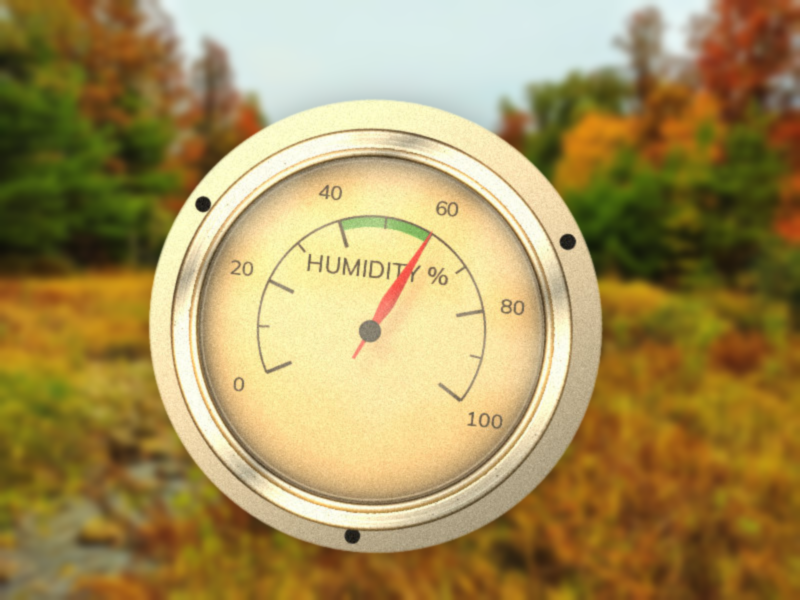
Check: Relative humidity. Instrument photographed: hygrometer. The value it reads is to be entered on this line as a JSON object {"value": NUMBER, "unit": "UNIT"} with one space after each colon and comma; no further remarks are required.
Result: {"value": 60, "unit": "%"}
